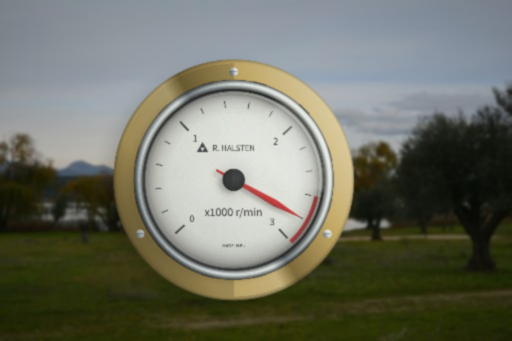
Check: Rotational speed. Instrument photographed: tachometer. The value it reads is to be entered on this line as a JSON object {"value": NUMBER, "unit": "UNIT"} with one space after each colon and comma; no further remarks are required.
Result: {"value": 2800, "unit": "rpm"}
